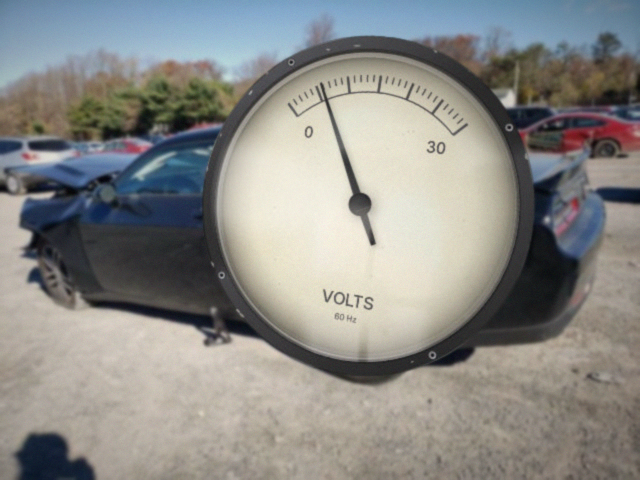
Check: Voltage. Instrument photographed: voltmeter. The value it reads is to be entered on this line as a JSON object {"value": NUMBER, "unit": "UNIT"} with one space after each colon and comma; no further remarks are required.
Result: {"value": 6, "unit": "V"}
